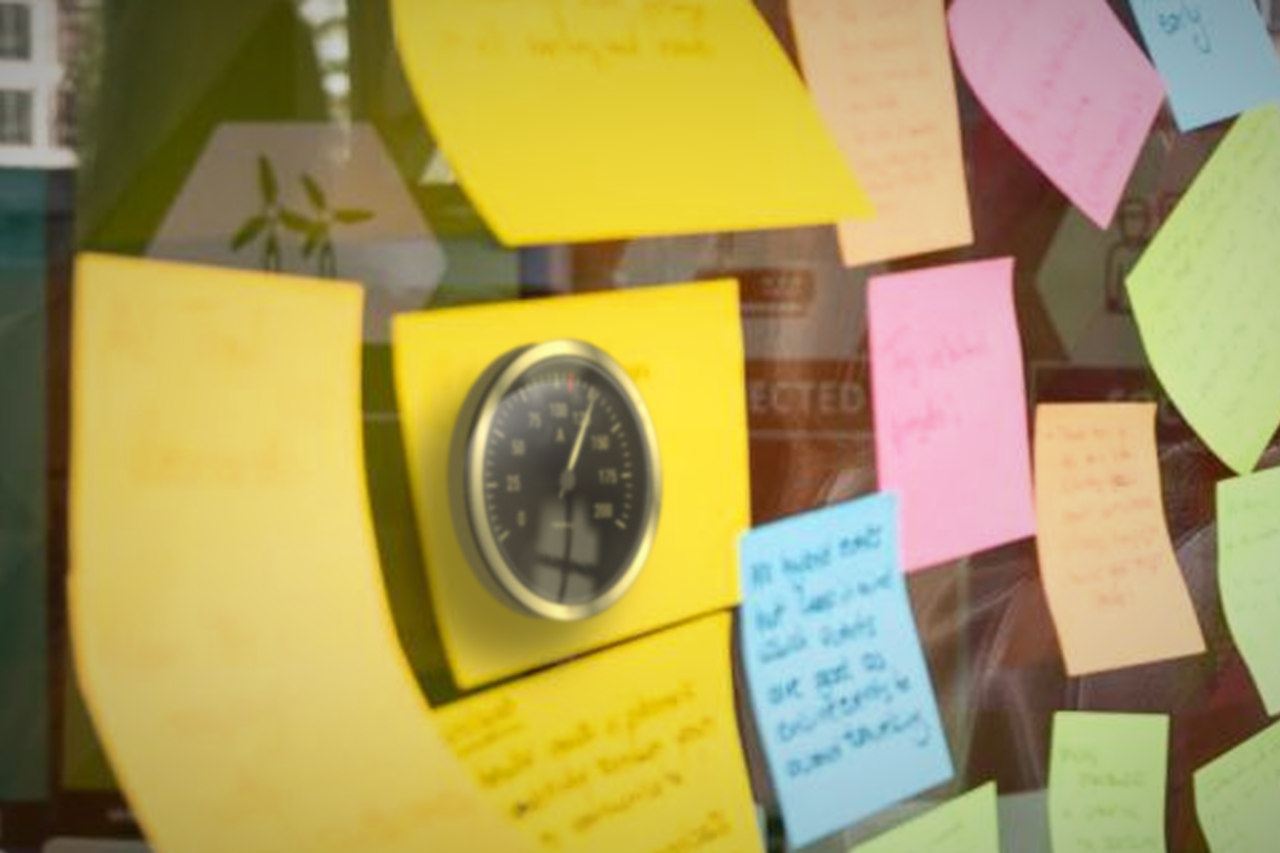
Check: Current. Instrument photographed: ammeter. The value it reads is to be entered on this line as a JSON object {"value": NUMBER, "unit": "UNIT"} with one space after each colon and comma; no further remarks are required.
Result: {"value": 125, "unit": "A"}
